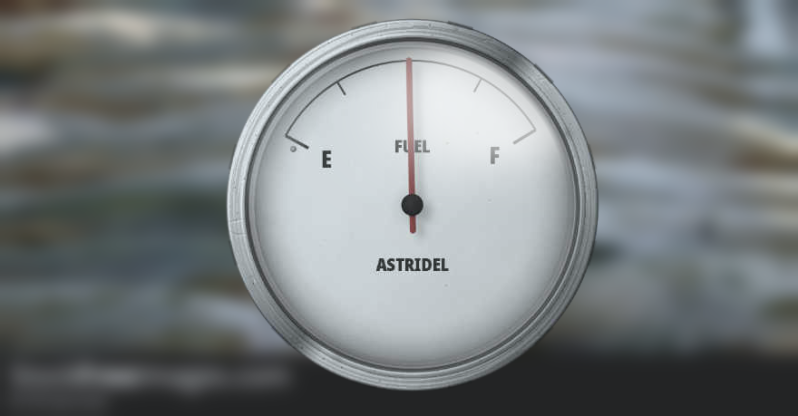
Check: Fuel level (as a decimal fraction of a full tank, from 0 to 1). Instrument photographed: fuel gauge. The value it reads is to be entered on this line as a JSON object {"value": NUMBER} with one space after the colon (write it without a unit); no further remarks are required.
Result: {"value": 0.5}
